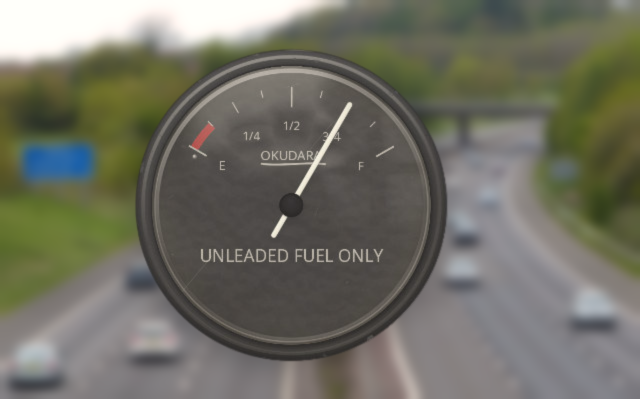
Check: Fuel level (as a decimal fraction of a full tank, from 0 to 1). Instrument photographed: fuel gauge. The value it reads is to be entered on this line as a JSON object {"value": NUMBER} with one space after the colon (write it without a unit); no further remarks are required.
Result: {"value": 0.75}
